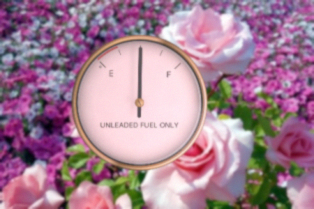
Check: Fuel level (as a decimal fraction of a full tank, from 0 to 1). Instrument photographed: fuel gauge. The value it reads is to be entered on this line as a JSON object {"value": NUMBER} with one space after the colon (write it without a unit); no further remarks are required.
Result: {"value": 0.5}
